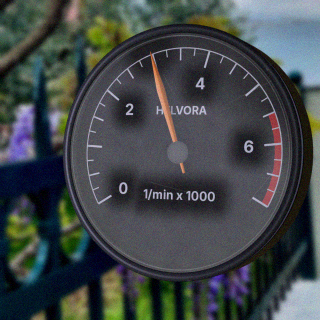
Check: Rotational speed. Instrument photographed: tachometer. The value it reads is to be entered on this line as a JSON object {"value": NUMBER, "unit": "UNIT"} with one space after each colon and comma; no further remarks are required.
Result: {"value": 3000, "unit": "rpm"}
